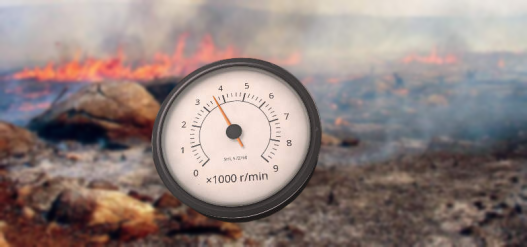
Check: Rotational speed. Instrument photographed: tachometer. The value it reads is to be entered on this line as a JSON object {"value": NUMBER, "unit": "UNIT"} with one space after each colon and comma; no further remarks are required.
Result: {"value": 3600, "unit": "rpm"}
